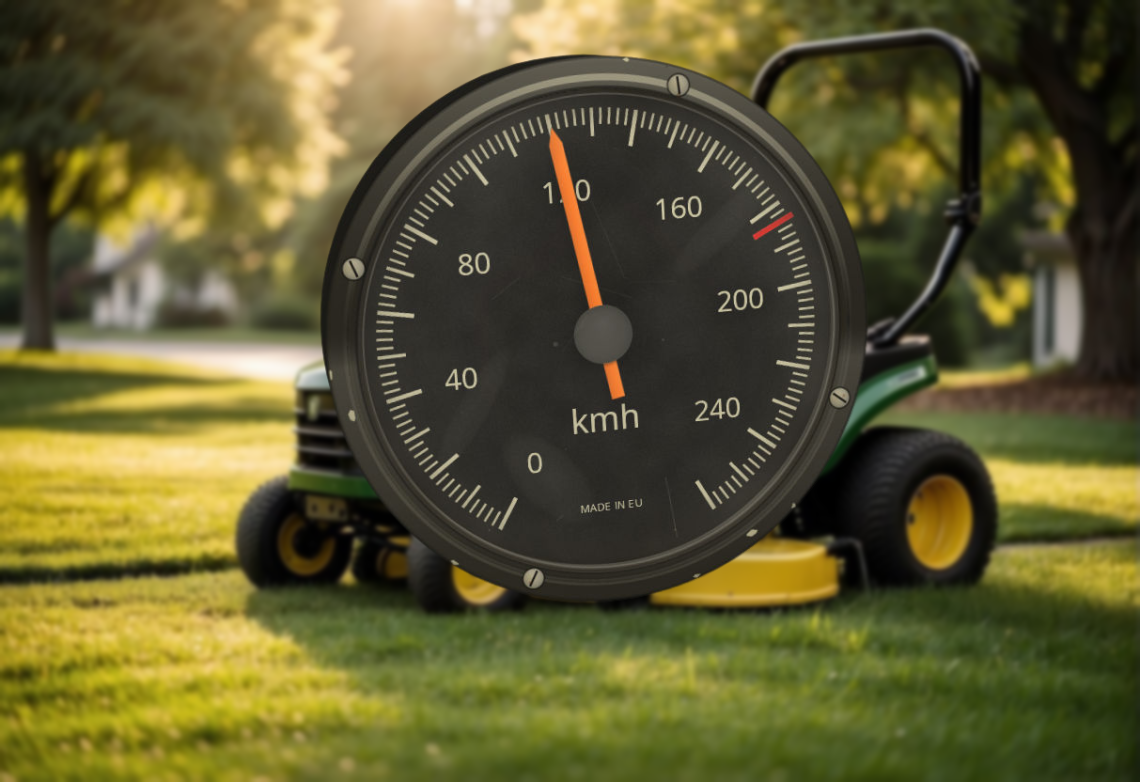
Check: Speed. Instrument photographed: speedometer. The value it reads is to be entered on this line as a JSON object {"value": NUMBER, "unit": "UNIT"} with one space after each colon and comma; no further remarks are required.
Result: {"value": 120, "unit": "km/h"}
